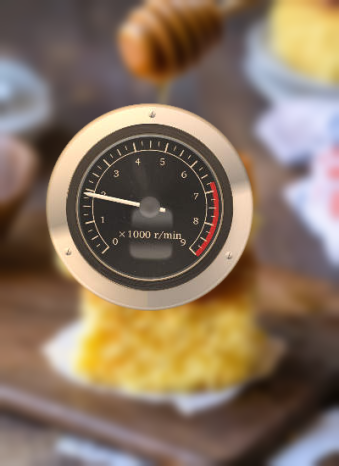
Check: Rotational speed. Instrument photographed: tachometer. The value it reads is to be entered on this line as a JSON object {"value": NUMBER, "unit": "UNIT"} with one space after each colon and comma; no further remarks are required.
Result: {"value": 1875, "unit": "rpm"}
